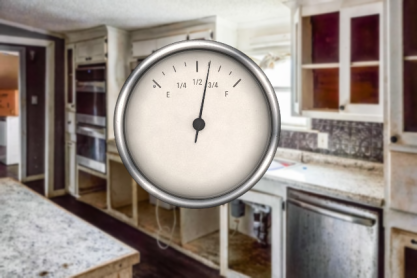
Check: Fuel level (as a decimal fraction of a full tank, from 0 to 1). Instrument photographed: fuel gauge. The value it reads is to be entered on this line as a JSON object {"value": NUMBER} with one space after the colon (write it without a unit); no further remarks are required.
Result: {"value": 0.625}
